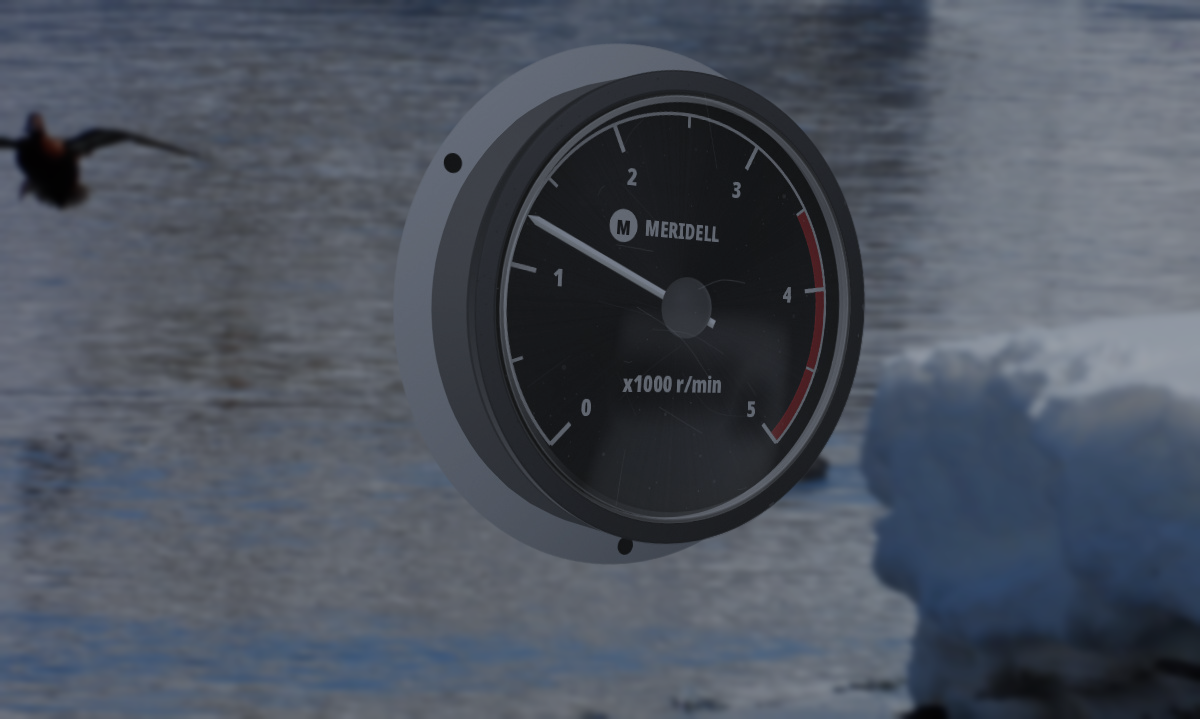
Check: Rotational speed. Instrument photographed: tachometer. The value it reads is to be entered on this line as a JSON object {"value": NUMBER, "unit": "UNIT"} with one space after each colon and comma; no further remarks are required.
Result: {"value": 1250, "unit": "rpm"}
